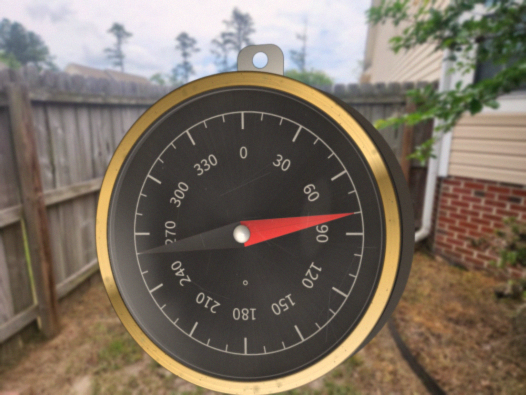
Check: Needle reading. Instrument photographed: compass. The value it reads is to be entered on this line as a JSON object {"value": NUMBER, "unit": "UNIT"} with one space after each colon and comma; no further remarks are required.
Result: {"value": 80, "unit": "°"}
